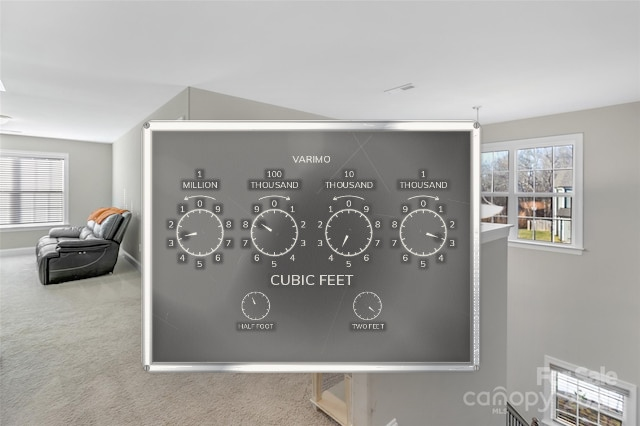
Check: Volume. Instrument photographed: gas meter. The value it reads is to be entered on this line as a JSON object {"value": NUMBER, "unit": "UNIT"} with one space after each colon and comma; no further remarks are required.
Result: {"value": 284300, "unit": "ft³"}
